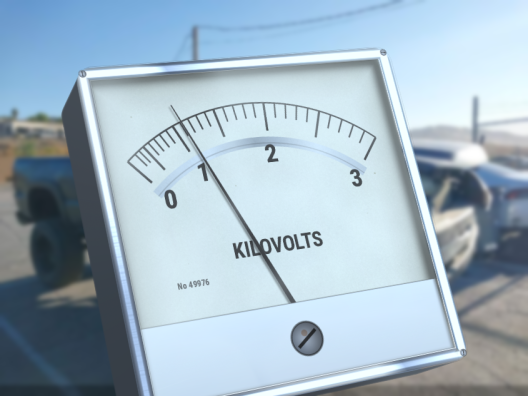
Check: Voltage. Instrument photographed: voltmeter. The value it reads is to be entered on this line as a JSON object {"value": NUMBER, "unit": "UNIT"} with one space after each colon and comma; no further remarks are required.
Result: {"value": 1.1, "unit": "kV"}
